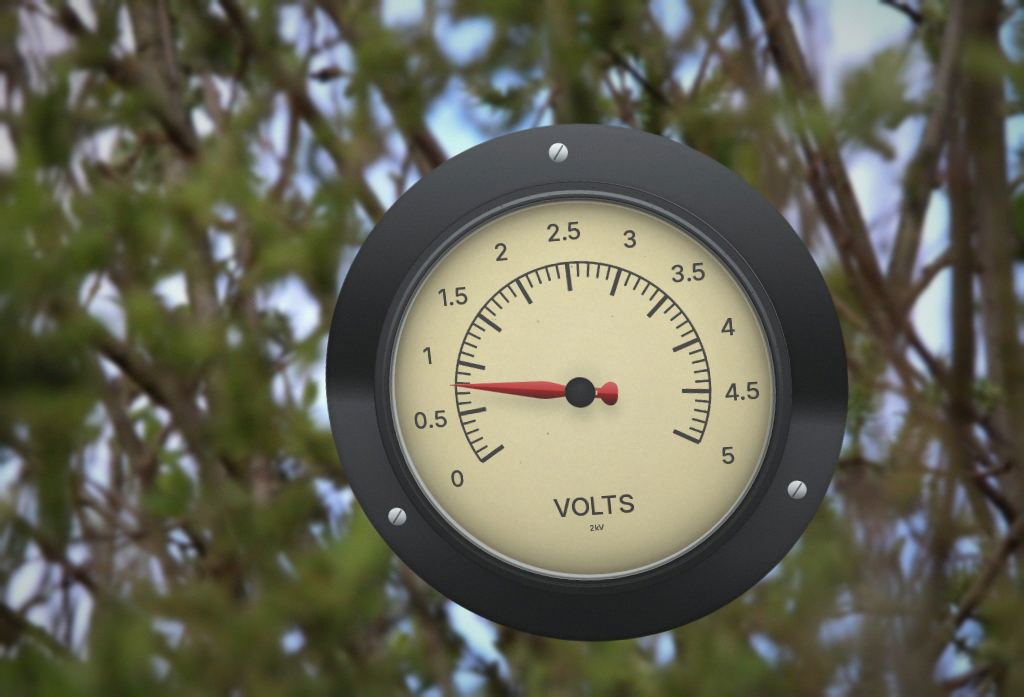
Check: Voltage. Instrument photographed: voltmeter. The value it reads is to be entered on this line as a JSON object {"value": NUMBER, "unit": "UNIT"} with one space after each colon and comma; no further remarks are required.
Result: {"value": 0.8, "unit": "V"}
